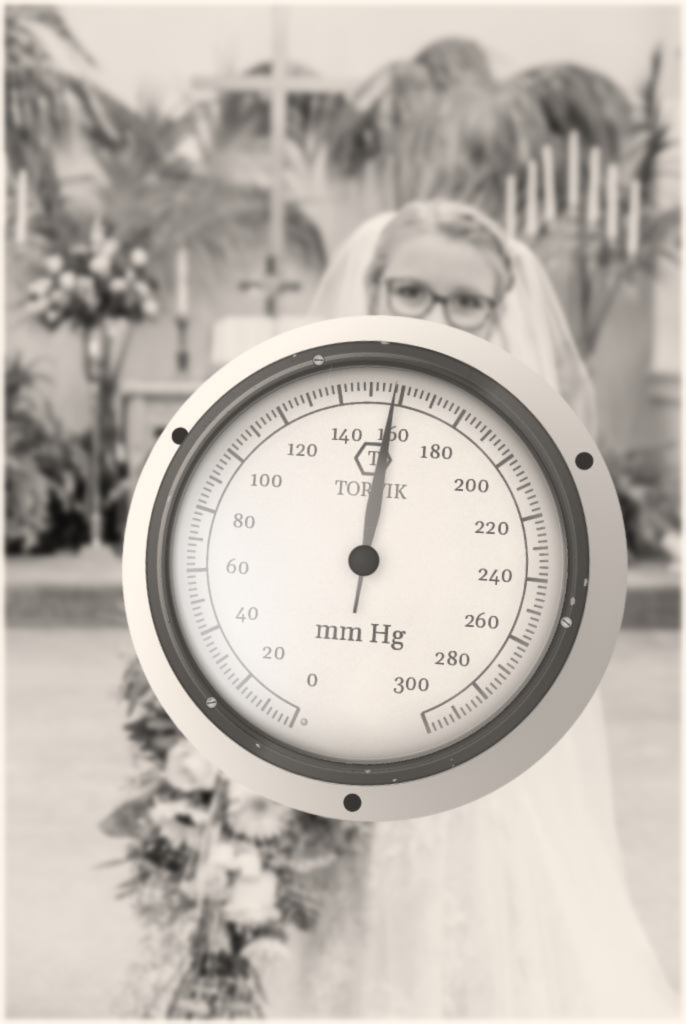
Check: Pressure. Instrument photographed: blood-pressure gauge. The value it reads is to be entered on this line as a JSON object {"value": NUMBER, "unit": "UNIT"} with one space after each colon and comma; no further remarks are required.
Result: {"value": 158, "unit": "mmHg"}
